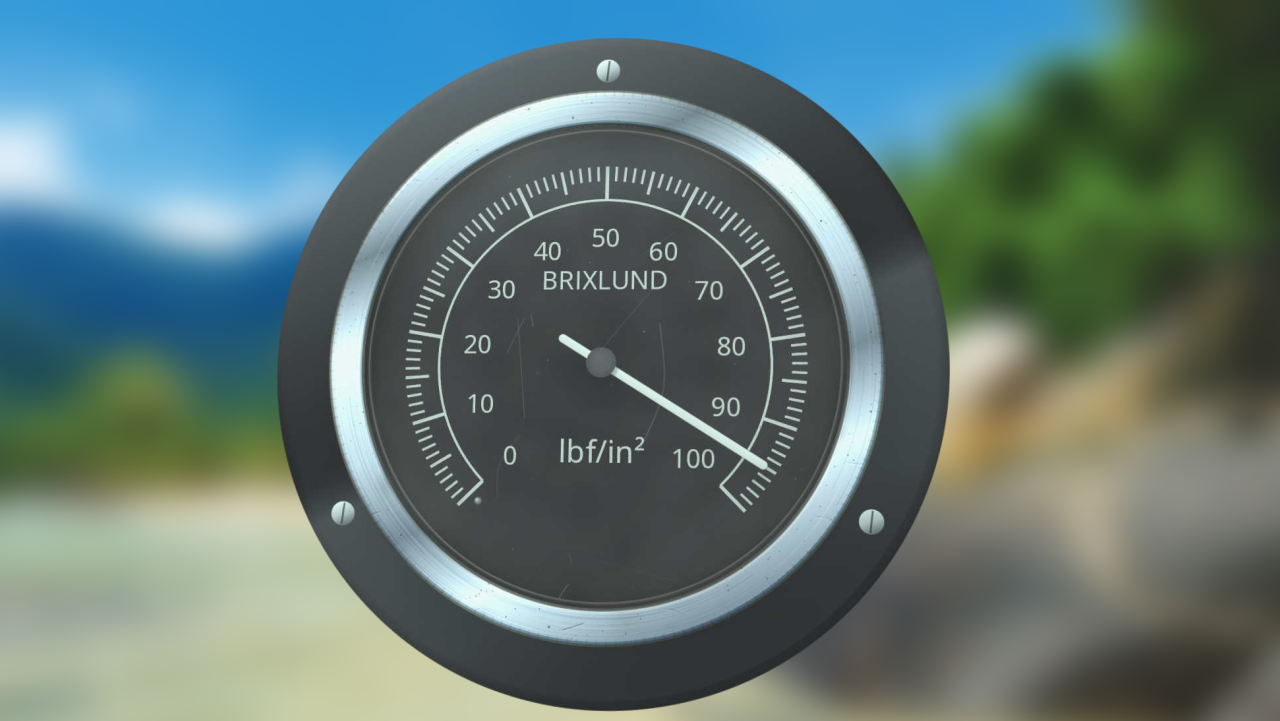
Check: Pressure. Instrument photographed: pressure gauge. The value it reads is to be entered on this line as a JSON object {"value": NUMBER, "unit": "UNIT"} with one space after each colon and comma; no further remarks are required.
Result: {"value": 95, "unit": "psi"}
